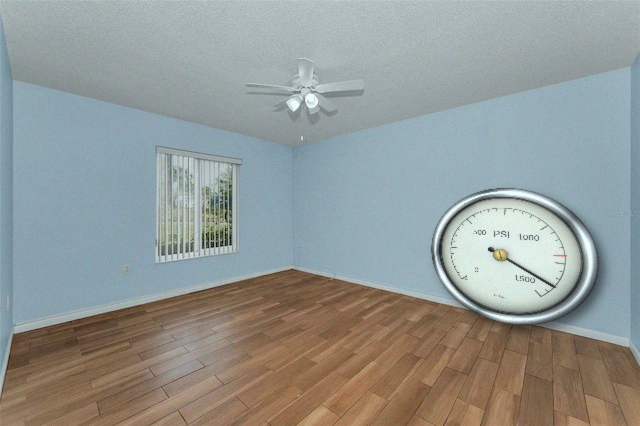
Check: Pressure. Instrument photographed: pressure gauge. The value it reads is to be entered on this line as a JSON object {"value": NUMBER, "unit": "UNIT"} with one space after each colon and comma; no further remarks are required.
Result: {"value": 1400, "unit": "psi"}
